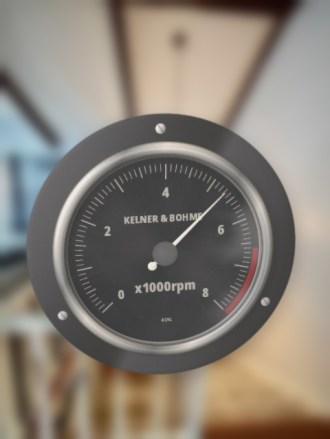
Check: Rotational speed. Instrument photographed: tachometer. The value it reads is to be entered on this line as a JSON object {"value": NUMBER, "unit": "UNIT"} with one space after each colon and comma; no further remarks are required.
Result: {"value": 5300, "unit": "rpm"}
